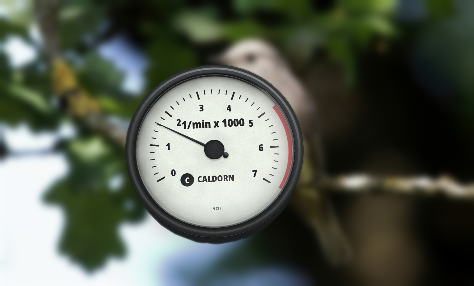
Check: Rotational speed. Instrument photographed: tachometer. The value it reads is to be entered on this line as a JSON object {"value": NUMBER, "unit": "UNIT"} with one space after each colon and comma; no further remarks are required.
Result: {"value": 1600, "unit": "rpm"}
